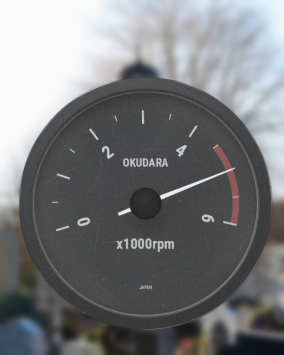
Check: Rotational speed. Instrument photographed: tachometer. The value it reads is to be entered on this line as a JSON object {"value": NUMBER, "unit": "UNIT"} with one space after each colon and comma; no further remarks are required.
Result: {"value": 5000, "unit": "rpm"}
